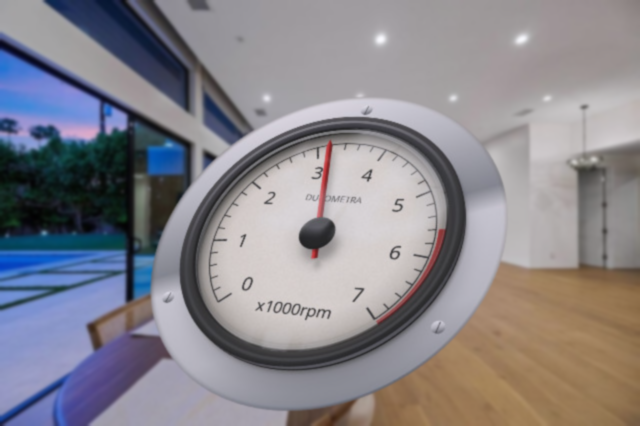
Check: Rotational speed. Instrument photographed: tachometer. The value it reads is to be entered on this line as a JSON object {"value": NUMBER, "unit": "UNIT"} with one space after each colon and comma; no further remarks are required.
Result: {"value": 3200, "unit": "rpm"}
